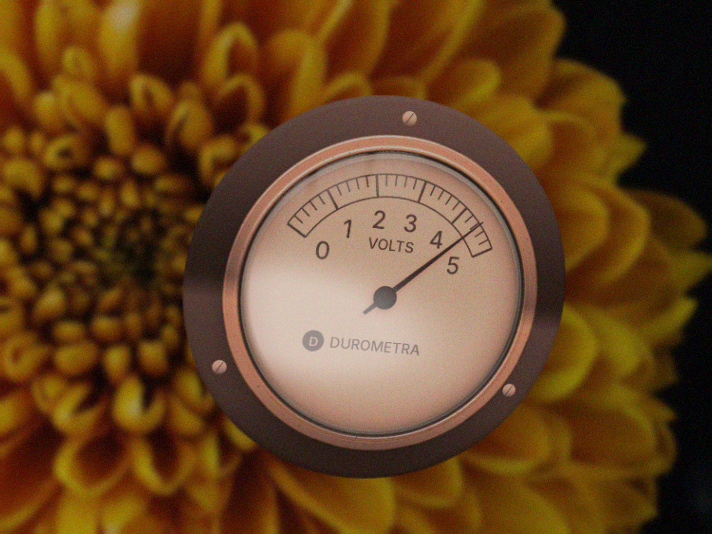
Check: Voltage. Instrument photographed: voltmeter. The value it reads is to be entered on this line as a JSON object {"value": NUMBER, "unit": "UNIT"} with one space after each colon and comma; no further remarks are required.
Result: {"value": 4.4, "unit": "V"}
